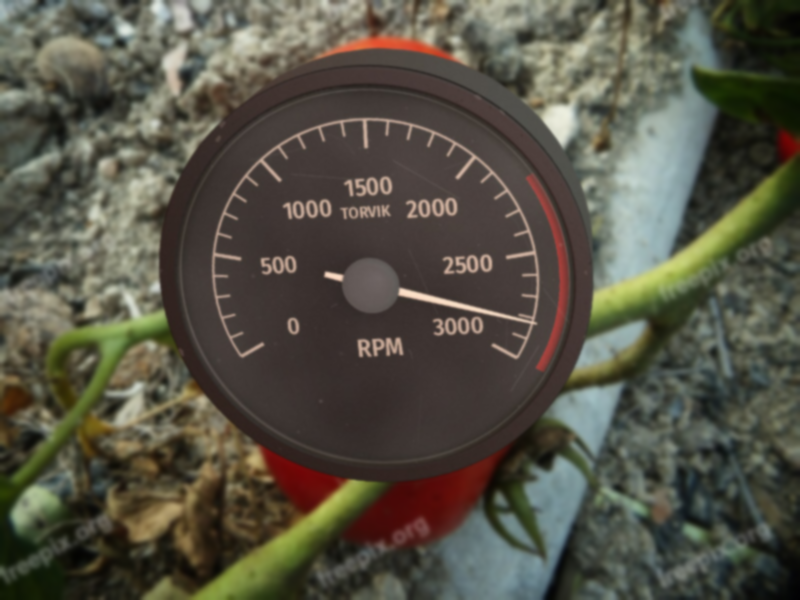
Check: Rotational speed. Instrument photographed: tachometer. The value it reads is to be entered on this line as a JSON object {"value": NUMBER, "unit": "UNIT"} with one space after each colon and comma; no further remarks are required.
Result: {"value": 2800, "unit": "rpm"}
